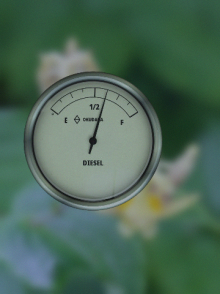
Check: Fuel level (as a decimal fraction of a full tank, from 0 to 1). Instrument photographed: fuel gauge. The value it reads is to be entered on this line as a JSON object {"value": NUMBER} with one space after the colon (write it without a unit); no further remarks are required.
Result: {"value": 0.625}
